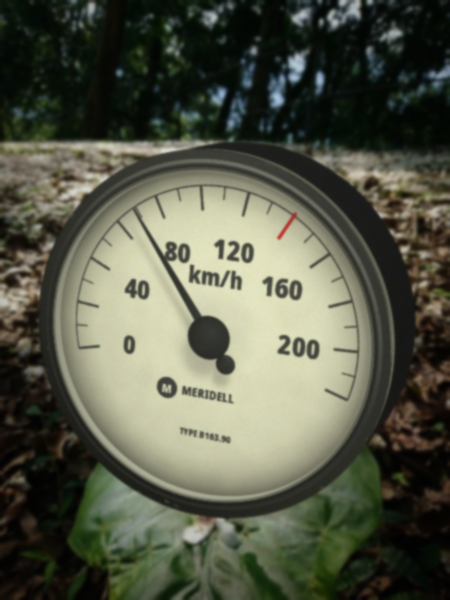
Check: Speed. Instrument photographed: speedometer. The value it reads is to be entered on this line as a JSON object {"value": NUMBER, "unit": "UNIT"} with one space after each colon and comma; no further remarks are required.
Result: {"value": 70, "unit": "km/h"}
